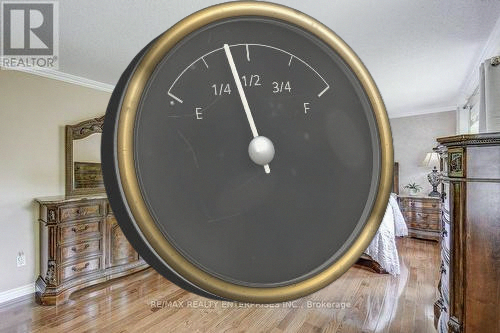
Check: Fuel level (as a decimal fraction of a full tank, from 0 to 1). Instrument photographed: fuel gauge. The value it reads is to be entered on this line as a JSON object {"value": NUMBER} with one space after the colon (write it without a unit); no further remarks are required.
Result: {"value": 0.375}
